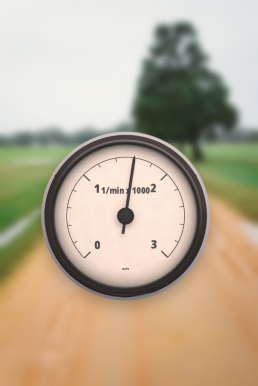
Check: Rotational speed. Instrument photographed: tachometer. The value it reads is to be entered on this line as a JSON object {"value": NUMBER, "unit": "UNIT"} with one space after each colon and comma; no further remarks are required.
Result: {"value": 1600, "unit": "rpm"}
